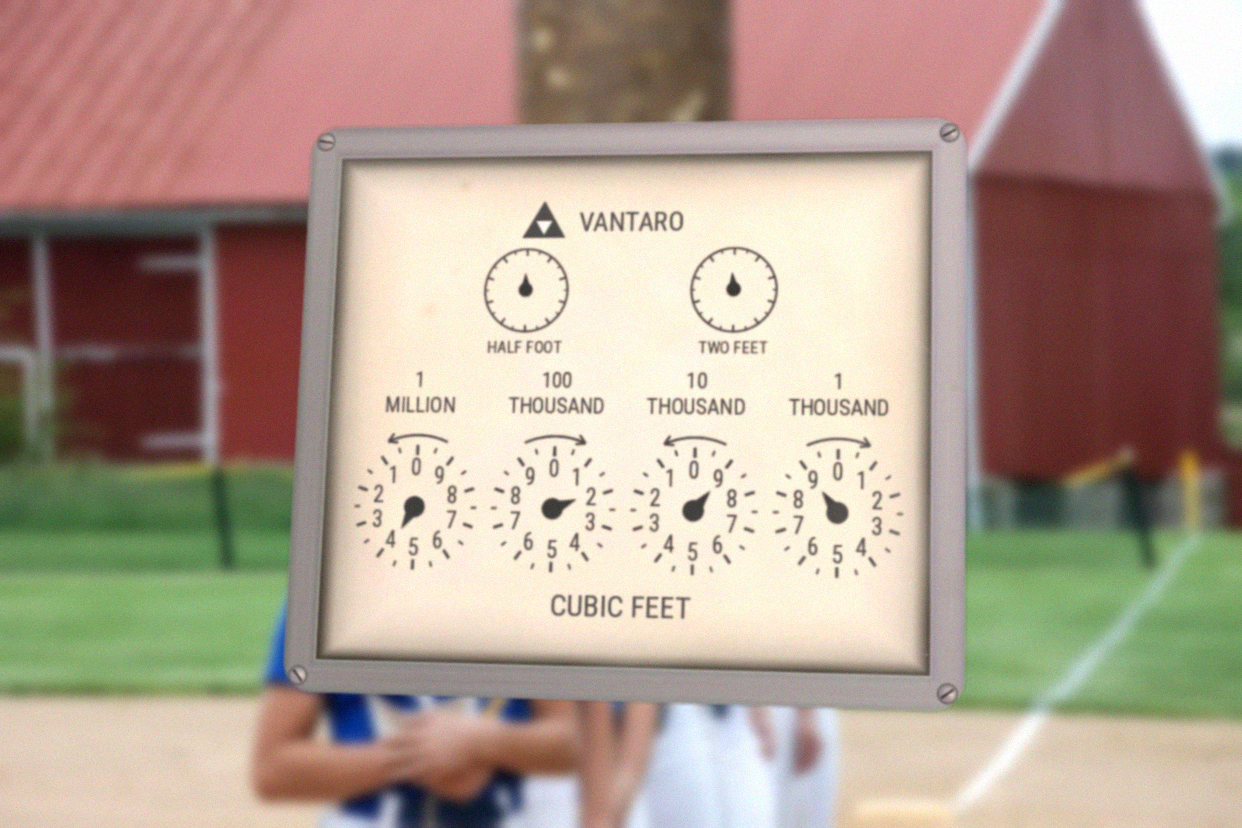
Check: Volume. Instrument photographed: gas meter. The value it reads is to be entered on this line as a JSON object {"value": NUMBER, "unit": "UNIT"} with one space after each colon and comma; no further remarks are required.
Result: {"value": 418900, "unit": "ft³"}
